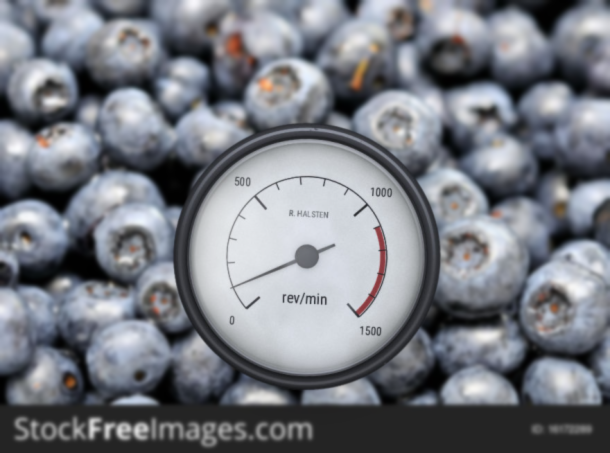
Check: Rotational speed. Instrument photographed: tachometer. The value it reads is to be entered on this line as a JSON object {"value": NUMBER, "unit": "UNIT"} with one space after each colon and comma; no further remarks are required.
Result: {"value": 100, "unit": "rpm"}
